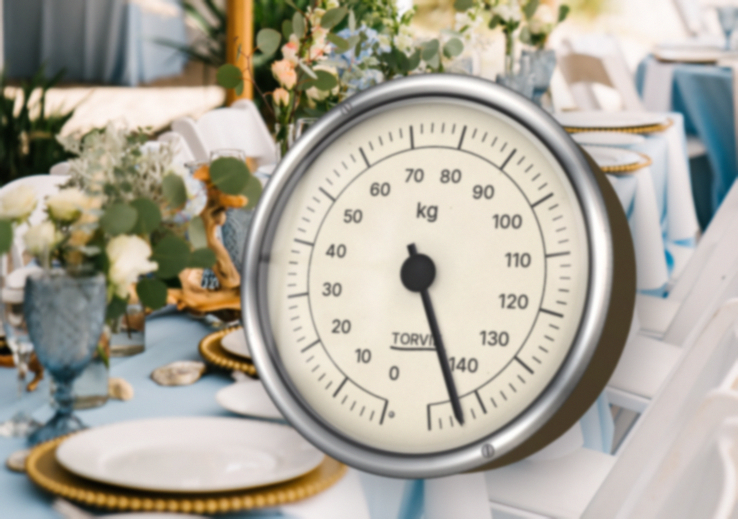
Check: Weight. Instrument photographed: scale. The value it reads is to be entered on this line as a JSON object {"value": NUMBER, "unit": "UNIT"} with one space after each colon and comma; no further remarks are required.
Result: {"value": 144, "unit": "kg"}
